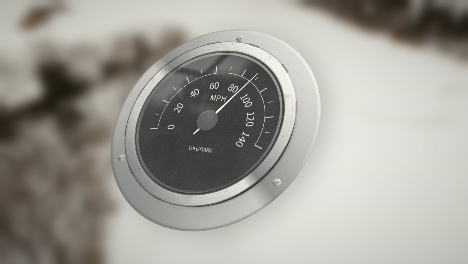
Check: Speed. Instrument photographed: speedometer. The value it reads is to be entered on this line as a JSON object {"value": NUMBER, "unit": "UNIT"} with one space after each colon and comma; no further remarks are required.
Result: {"value": 90, "unit": "mph"}
